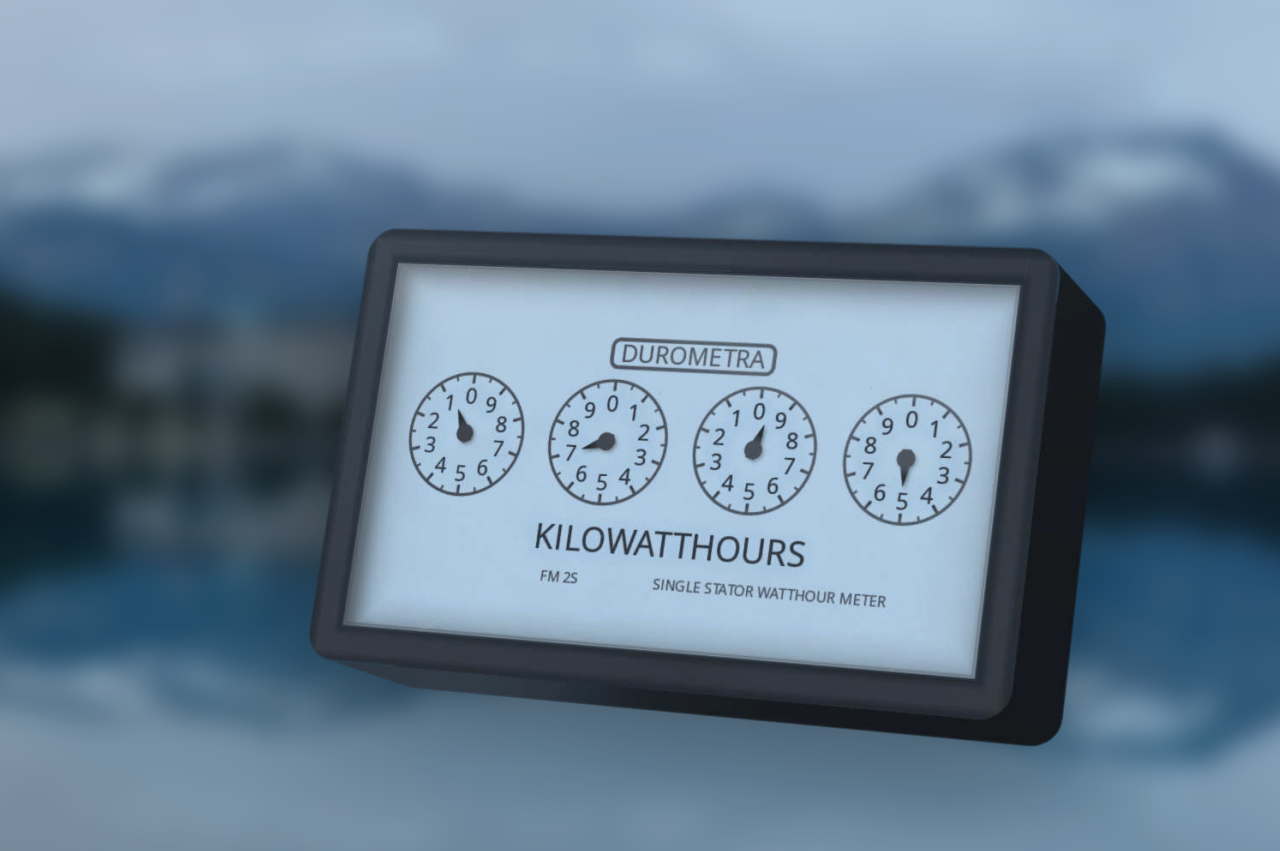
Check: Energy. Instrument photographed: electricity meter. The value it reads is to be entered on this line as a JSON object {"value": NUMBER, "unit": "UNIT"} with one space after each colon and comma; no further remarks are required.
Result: {"value": 695, "unit": "kWh"}
